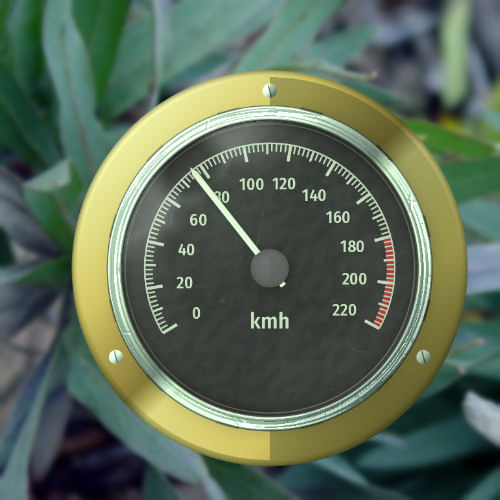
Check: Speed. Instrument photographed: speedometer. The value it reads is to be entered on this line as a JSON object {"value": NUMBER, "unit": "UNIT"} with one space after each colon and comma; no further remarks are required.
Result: {"value": 76, "unit": "km/h"}
